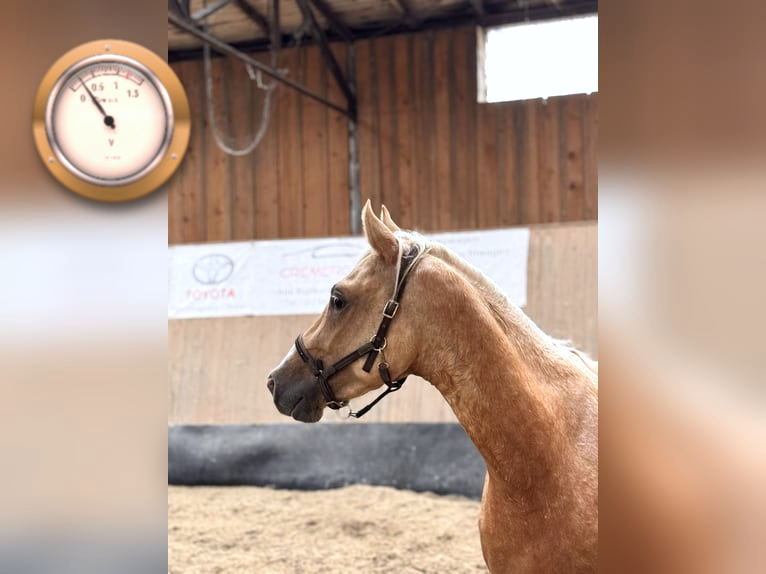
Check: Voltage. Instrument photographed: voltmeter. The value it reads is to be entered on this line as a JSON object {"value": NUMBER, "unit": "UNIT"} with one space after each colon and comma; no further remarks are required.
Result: {"value": 0.25, "unit": "V"}
